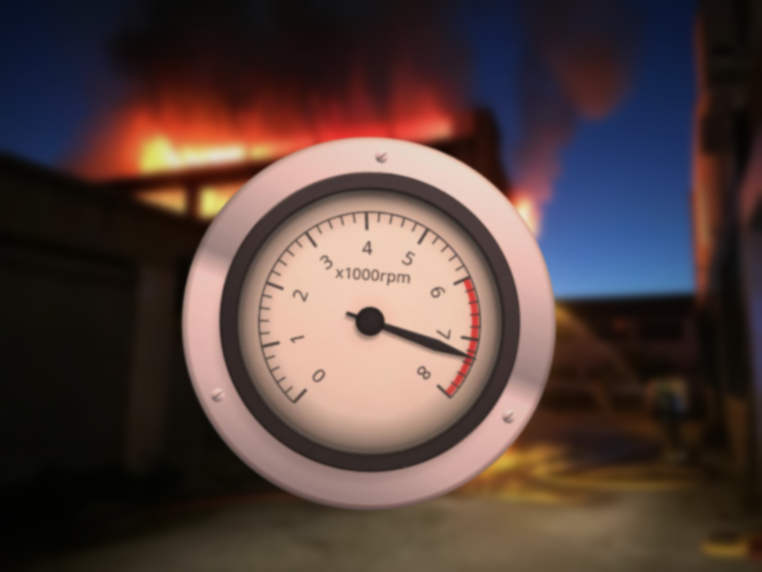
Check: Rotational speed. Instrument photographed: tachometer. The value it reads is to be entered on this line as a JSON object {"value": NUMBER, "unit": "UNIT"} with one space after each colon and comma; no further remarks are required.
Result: {"value": 7300, "unit": "rpm"}
